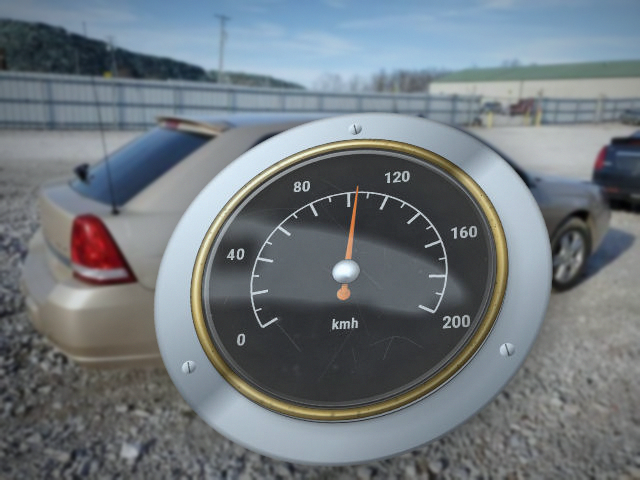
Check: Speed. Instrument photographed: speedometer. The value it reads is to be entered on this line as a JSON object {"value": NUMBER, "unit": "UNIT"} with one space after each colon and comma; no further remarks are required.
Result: {"value": 105, "unit": "km/h"}
